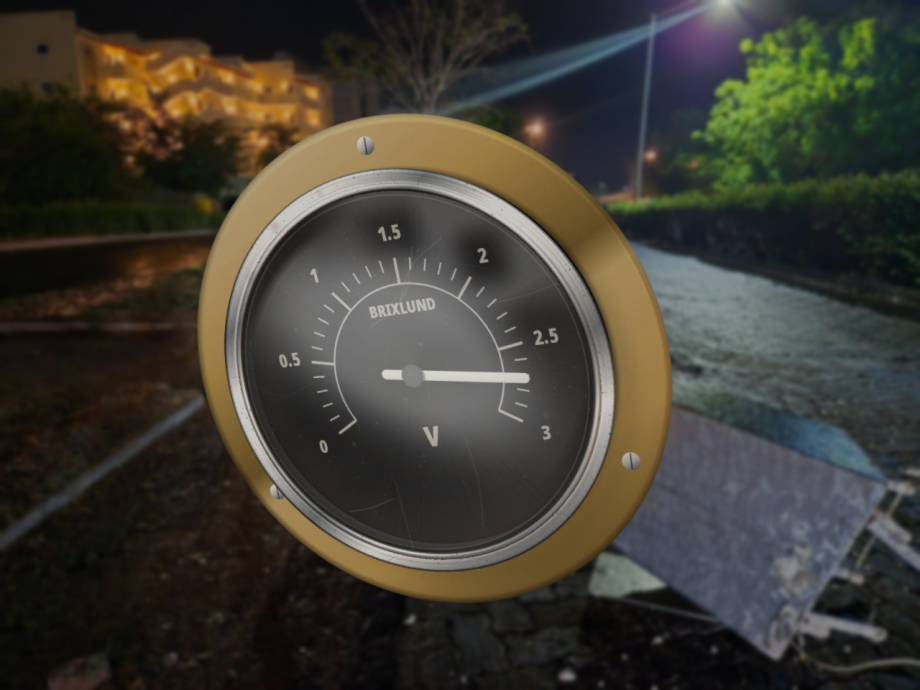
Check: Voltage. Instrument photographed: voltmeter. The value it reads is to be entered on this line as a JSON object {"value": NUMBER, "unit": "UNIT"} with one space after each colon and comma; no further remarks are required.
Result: {"value": 2.7, "unit": "V"}
